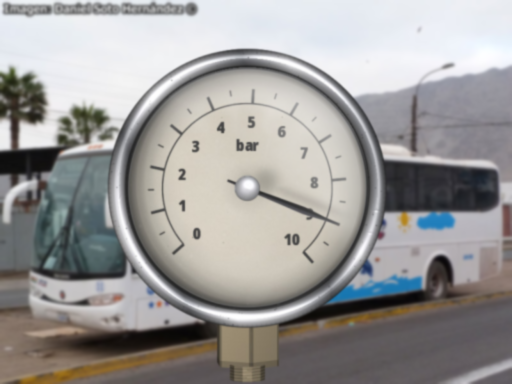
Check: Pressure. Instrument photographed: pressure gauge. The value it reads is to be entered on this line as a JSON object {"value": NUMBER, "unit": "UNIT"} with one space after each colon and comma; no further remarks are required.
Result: {"value": 9, "unit": "bar"}
